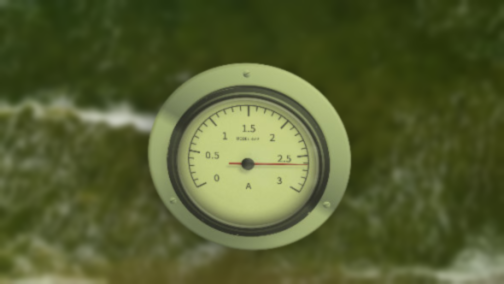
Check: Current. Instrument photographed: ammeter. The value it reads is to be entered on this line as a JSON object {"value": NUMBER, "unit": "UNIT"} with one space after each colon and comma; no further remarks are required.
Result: {"value": 2.6, "unit": "A"}
